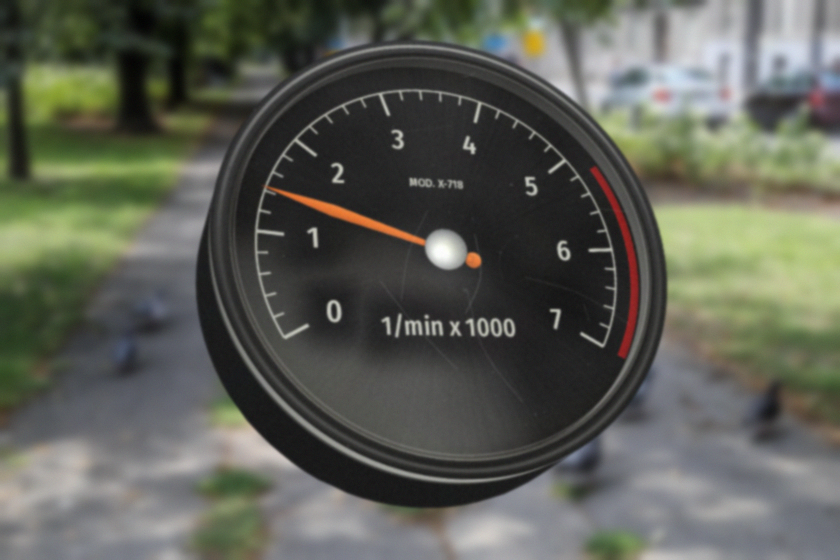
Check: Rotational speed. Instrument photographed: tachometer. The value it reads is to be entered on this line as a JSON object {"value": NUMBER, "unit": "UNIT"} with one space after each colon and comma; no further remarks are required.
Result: {"value": 1400, "unit": "rpm"}
